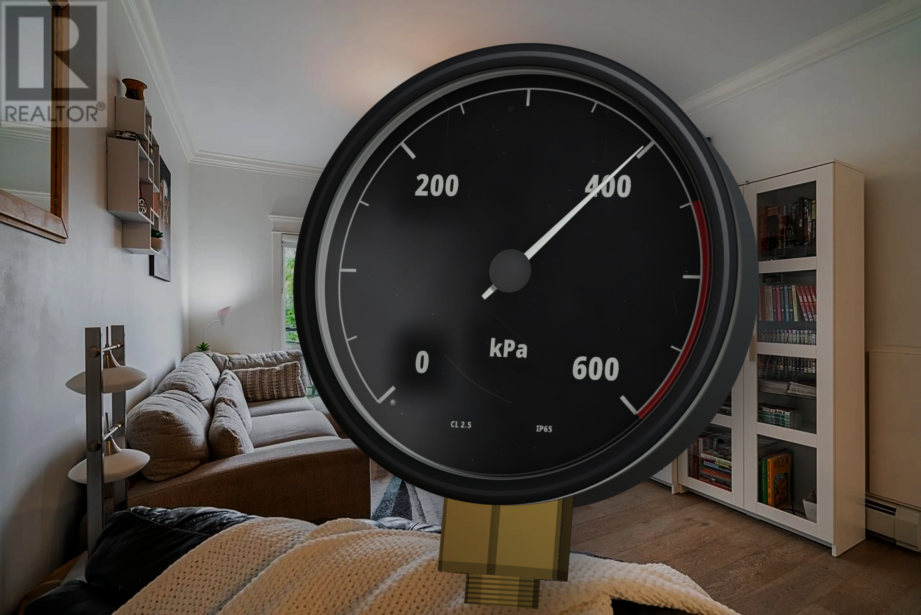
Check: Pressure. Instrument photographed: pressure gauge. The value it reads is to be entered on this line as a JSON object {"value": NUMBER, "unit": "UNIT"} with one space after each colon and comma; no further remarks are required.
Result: {"value": 400, "unit": "kPa"}
